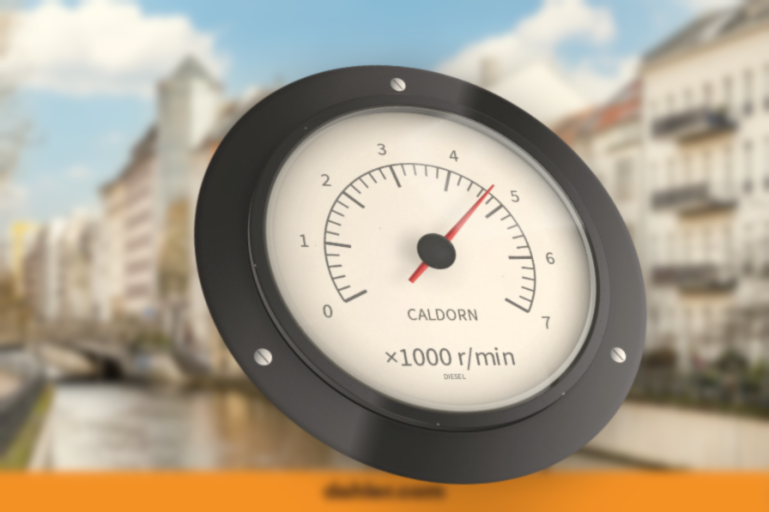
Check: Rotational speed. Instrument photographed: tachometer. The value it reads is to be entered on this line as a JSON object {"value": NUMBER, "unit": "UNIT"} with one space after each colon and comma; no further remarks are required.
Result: {"value": 4700, "unit": "rpm"}
